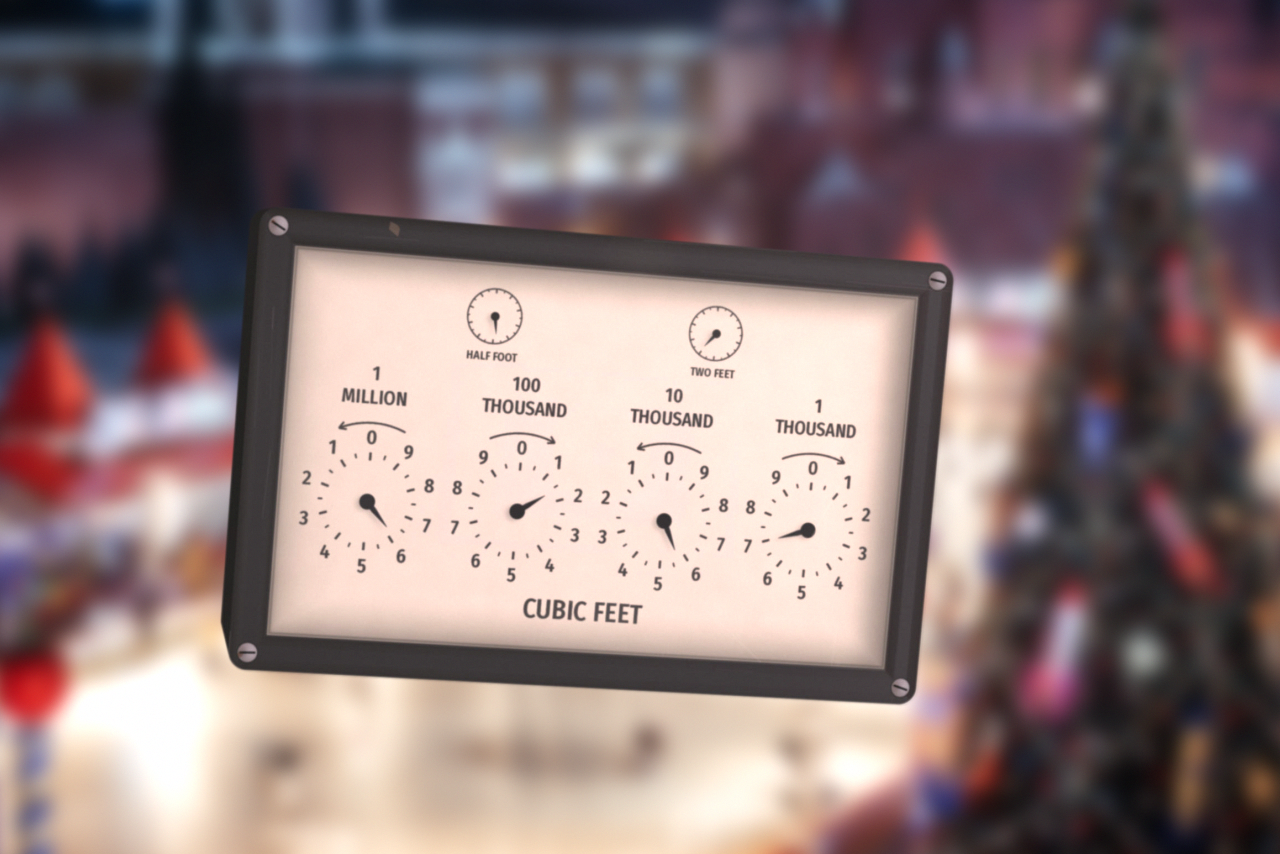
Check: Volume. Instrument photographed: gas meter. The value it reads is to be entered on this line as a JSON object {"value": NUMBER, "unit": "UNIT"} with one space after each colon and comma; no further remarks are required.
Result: {"value": 615700, "unit": "ft³"}
